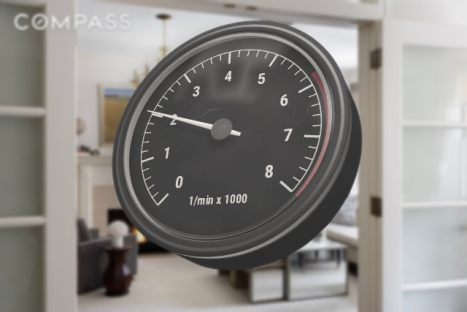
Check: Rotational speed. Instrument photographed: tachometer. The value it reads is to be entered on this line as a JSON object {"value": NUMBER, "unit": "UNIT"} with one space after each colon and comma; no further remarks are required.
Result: {"value": 2000, "unit": "rpm"}
